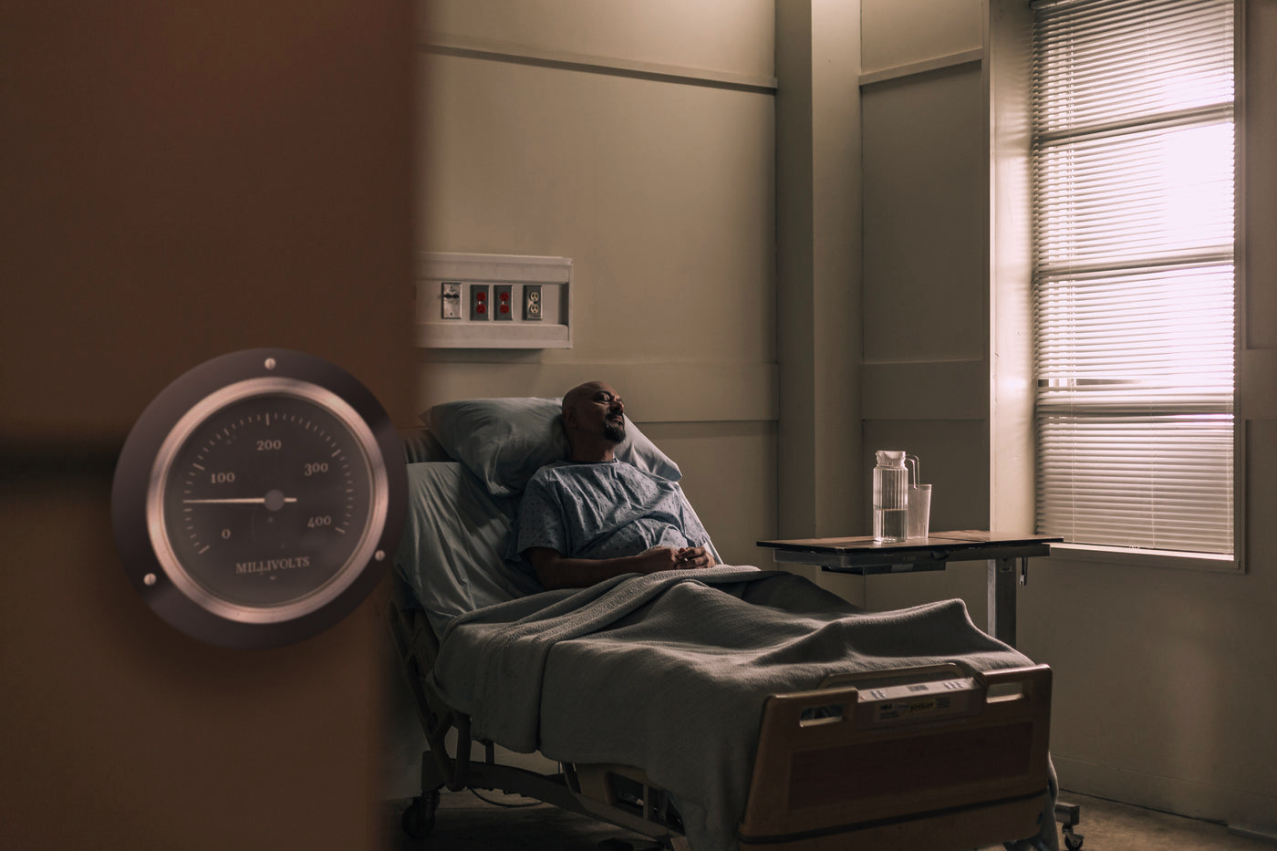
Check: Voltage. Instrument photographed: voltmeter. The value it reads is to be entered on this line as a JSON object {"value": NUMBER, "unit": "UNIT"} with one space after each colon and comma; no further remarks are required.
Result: {"value": 60, "unit": "mV"}
